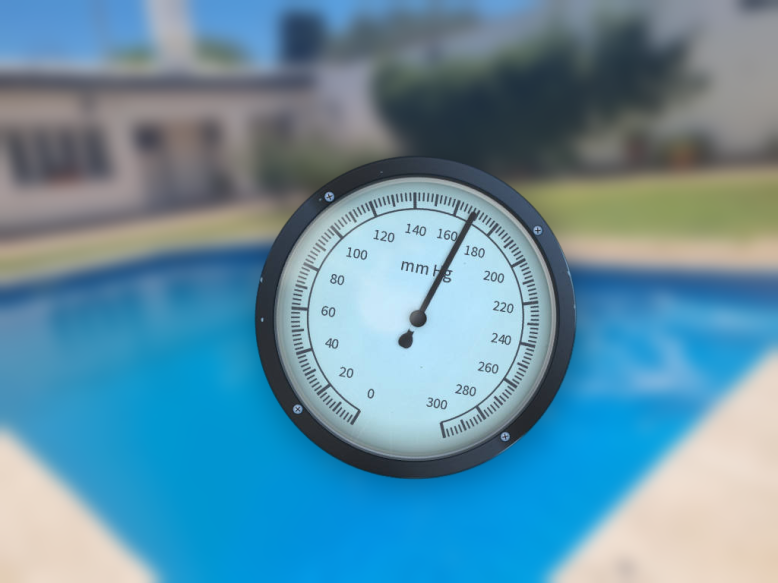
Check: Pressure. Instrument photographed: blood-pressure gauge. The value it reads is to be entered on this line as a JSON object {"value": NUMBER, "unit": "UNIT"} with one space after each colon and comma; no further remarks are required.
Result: {"value": 168, "unit": "mmHg"}
